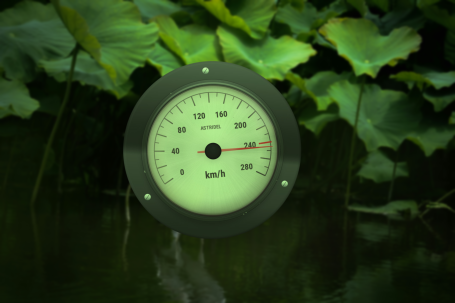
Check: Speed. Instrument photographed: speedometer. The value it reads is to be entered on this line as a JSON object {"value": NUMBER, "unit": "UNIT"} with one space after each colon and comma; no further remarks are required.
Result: {"value": 245, "unit": "km/h"}
